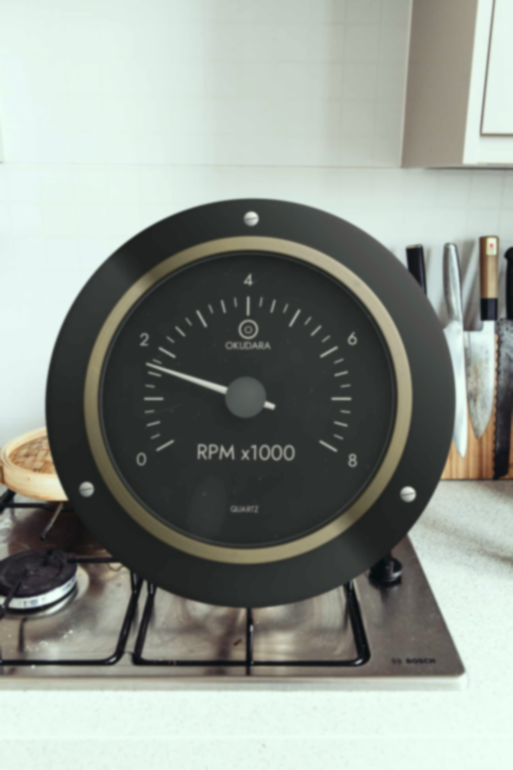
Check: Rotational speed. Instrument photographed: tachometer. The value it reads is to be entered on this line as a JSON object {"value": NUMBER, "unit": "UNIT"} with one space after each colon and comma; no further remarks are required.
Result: {"value": 1625, "unit": "rpm"}
